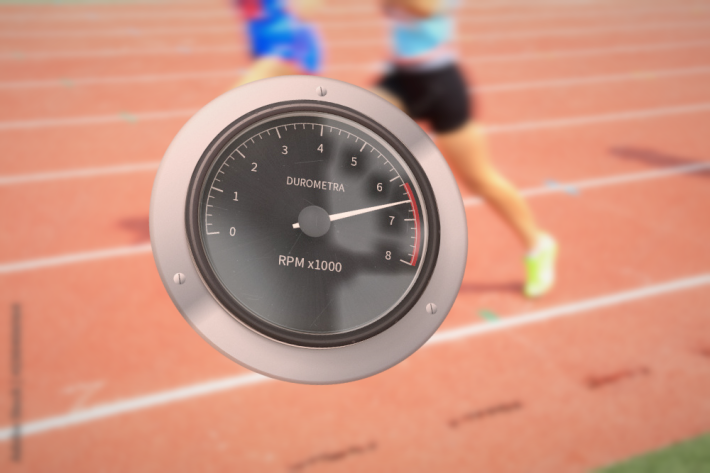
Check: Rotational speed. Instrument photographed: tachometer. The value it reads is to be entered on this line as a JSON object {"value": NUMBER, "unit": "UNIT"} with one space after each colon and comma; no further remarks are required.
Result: {"value": 6600, "unit": "rpm"}
